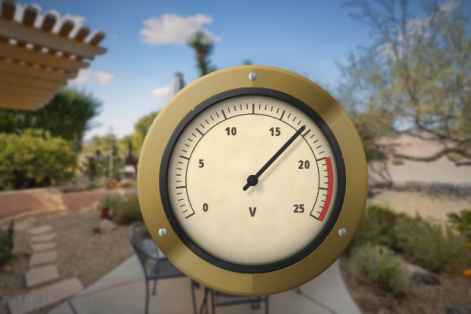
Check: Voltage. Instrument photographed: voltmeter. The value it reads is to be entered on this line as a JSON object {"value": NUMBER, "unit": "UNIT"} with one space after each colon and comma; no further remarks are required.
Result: {"value": 17, "unit": "V"}
